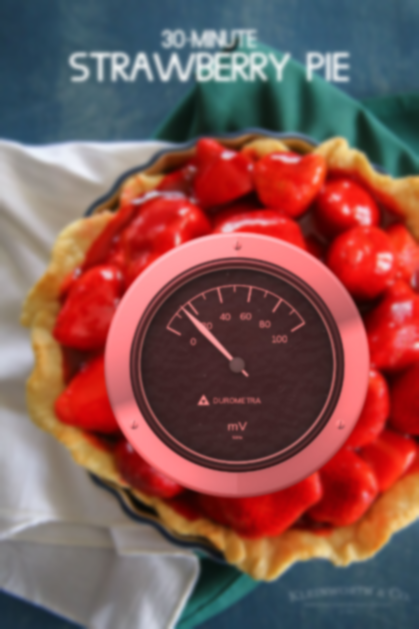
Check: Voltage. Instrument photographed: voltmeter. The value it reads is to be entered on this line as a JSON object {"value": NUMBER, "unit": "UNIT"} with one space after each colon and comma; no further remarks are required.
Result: {"value": 15, "unit": "mV"}
